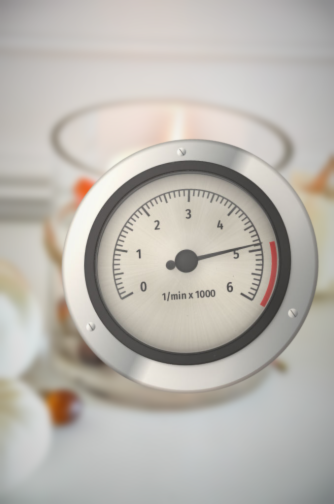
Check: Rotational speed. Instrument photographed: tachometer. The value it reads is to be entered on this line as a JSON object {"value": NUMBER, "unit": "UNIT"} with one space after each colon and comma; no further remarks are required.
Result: {"value": 4900, "unit": "rpm"}
